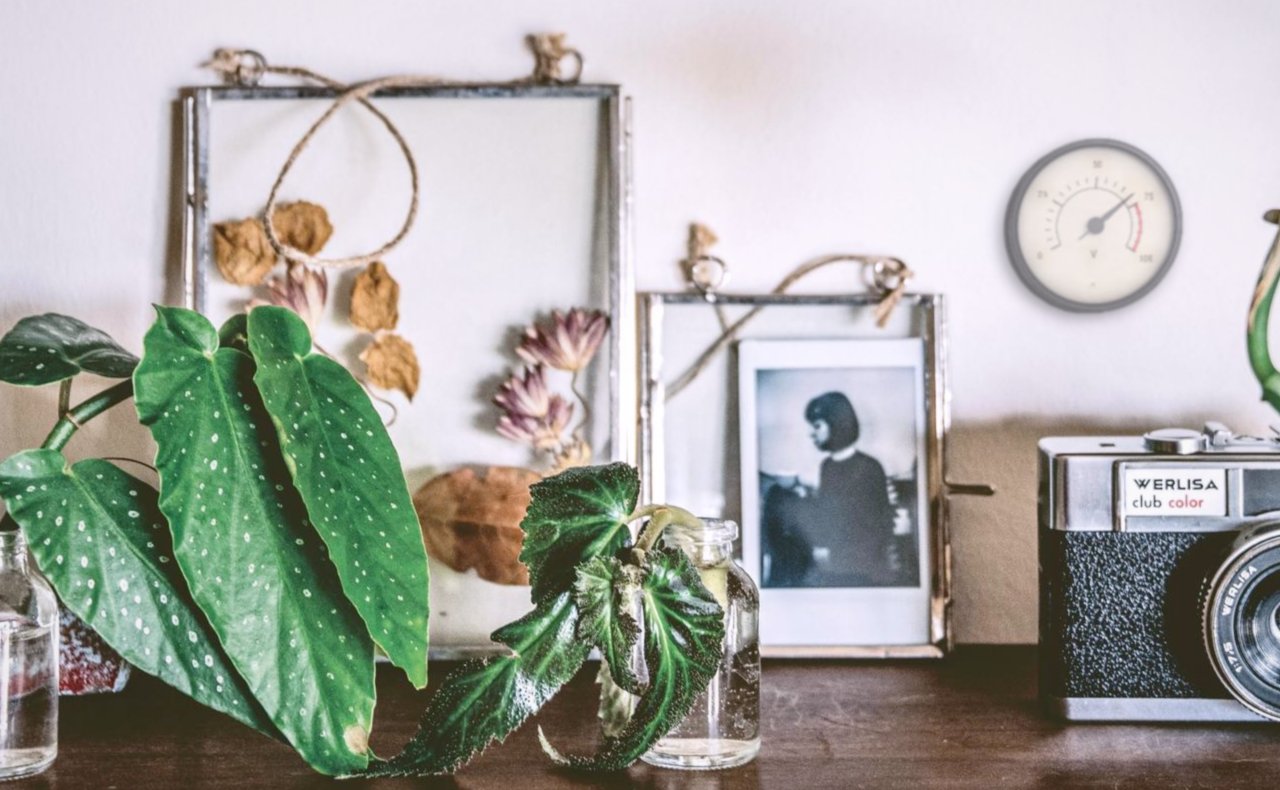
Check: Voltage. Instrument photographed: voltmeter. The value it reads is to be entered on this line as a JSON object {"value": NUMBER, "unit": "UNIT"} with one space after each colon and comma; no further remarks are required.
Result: {"value": 70, "unit": "V"}
